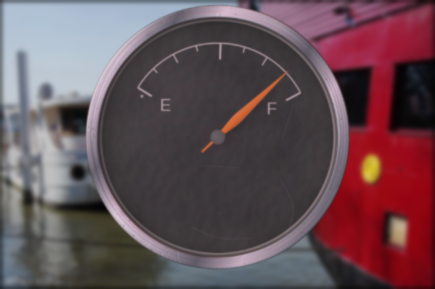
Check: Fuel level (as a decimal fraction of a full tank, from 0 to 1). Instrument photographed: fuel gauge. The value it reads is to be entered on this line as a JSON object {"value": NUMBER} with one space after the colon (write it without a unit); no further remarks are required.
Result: {"value": 0.875}
